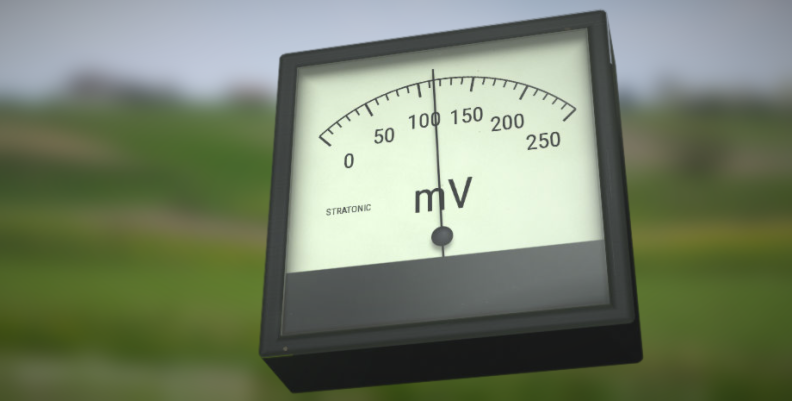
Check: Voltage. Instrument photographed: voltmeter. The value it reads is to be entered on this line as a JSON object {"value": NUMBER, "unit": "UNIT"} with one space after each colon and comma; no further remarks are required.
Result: {"value": 115, "unit": "mV"}
